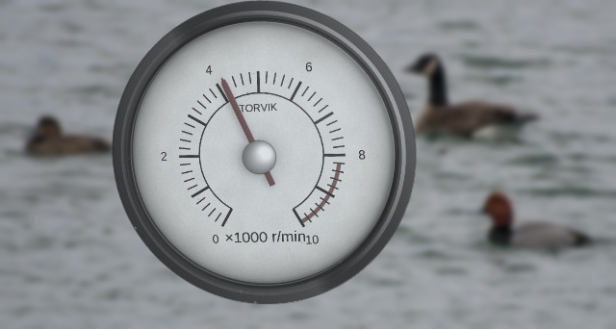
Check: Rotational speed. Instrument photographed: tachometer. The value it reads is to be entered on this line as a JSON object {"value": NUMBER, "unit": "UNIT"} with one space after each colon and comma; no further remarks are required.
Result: {"value": 4200, "unit": "rpm"}
